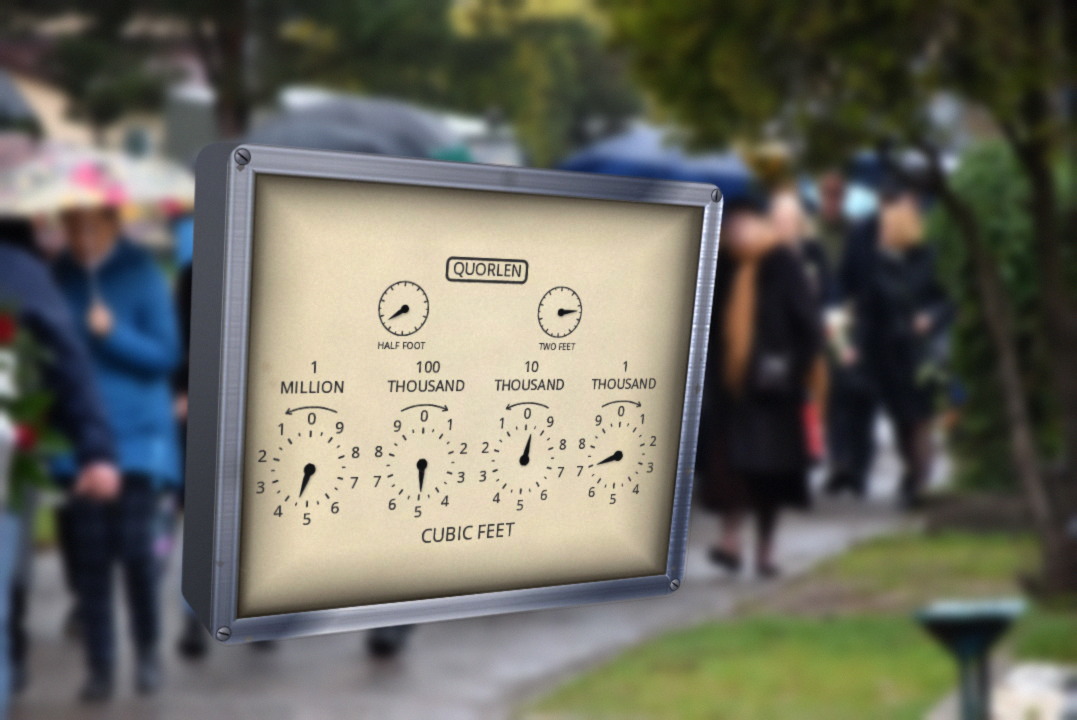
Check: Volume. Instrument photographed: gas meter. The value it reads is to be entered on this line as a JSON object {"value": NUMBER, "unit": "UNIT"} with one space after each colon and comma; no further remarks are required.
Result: {"value": 449700, "unit": "ft³"}
